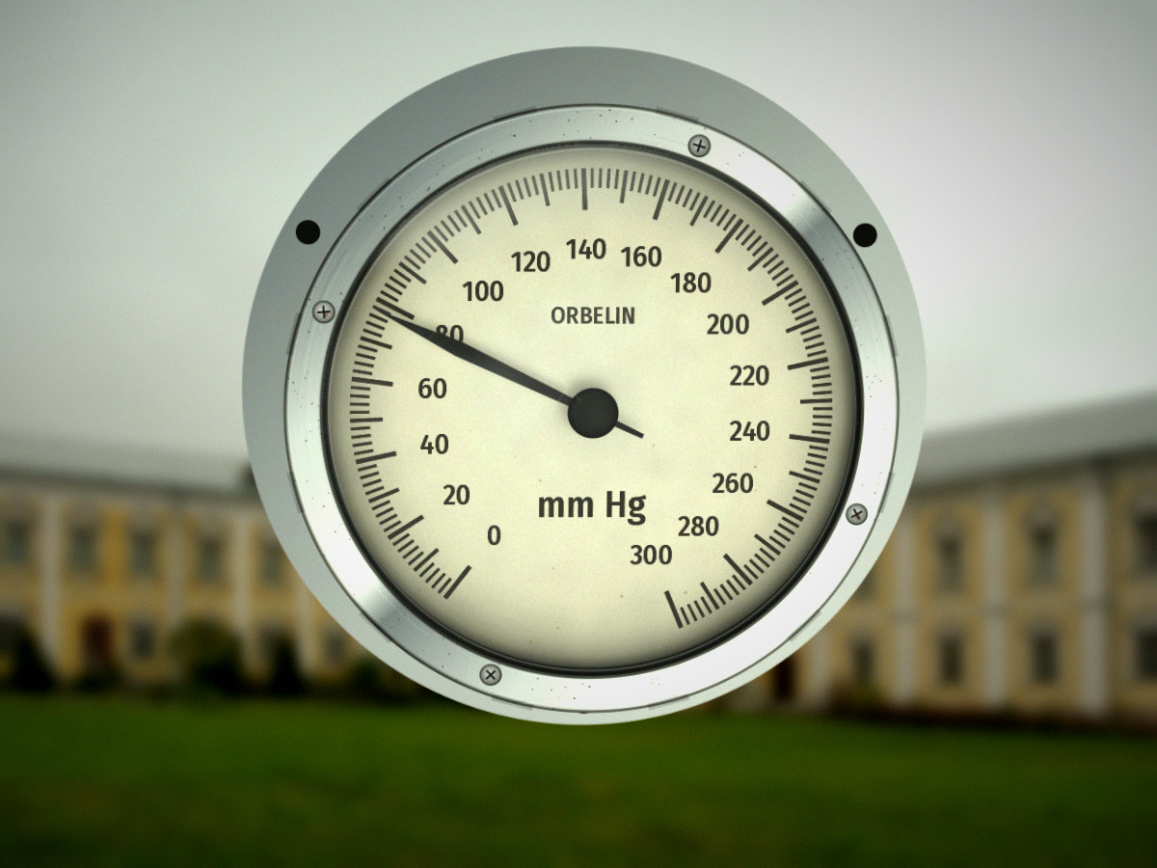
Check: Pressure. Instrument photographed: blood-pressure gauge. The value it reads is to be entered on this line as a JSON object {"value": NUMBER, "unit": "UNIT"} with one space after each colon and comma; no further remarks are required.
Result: {"value": 78, "unit": "mmHg"}
